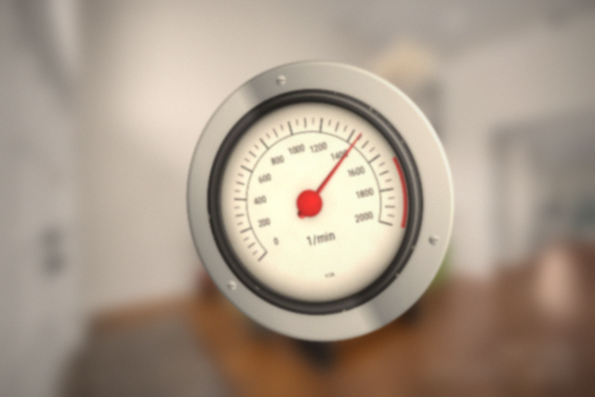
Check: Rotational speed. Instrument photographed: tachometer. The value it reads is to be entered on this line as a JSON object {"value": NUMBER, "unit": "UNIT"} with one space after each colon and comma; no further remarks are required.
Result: {"value": 1450, "unit": "rpm"}
